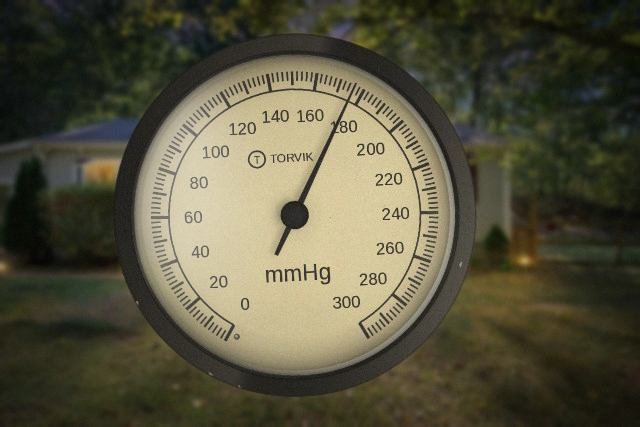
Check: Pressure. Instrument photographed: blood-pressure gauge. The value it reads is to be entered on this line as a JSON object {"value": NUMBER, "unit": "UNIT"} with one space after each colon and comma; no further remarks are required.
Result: {"value": 176, "unit": "mmHg"}
